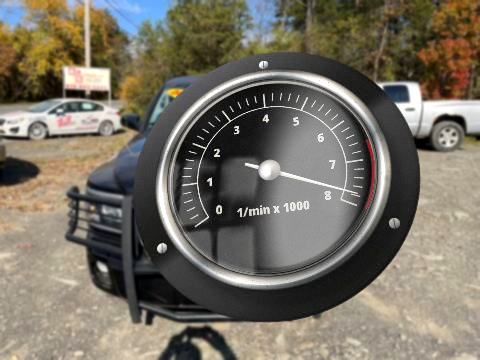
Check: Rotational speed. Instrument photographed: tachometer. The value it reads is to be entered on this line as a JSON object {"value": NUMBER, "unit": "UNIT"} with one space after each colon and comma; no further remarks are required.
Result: {"value": 7800, "unit": "rpm"}
